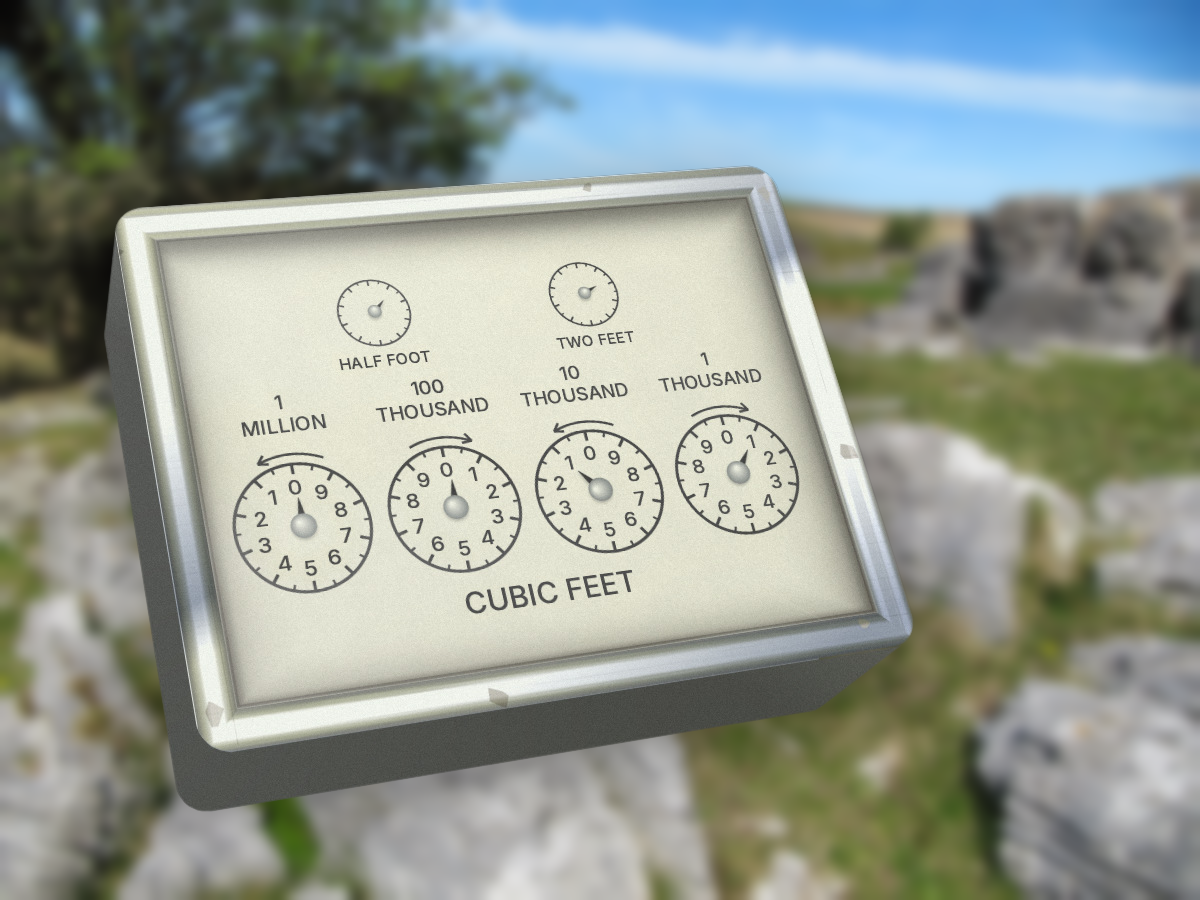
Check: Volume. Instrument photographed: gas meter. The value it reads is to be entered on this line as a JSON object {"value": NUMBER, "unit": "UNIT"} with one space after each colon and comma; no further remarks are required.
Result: {"value": 1100, "unit": "ft³"}
